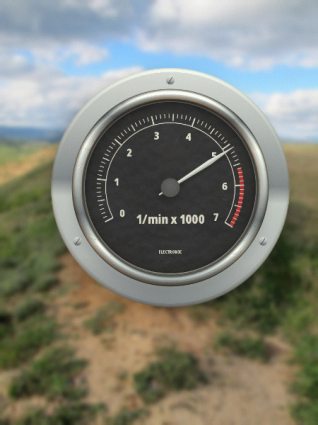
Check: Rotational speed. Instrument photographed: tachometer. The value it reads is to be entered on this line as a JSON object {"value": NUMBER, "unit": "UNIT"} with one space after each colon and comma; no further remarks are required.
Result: {"value": 5100, "unit": "rpm"}
